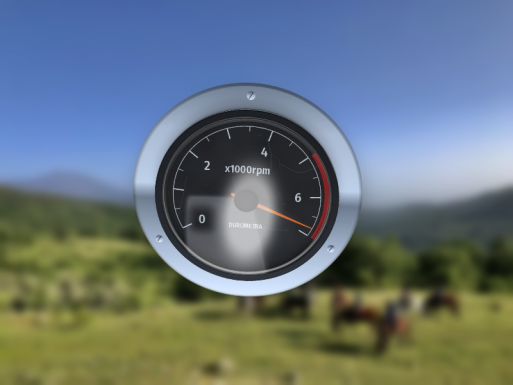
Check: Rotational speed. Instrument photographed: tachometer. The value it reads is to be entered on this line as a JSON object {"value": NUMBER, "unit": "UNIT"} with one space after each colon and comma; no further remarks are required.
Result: {"value": 6750, "unit": "rpm"}
